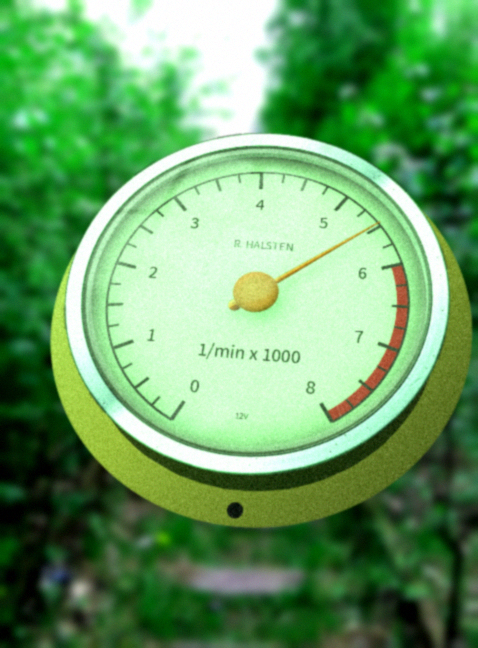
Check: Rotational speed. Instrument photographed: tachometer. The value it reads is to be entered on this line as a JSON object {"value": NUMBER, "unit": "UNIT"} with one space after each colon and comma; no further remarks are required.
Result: {"value": 5500, "unit": "rpm"}
